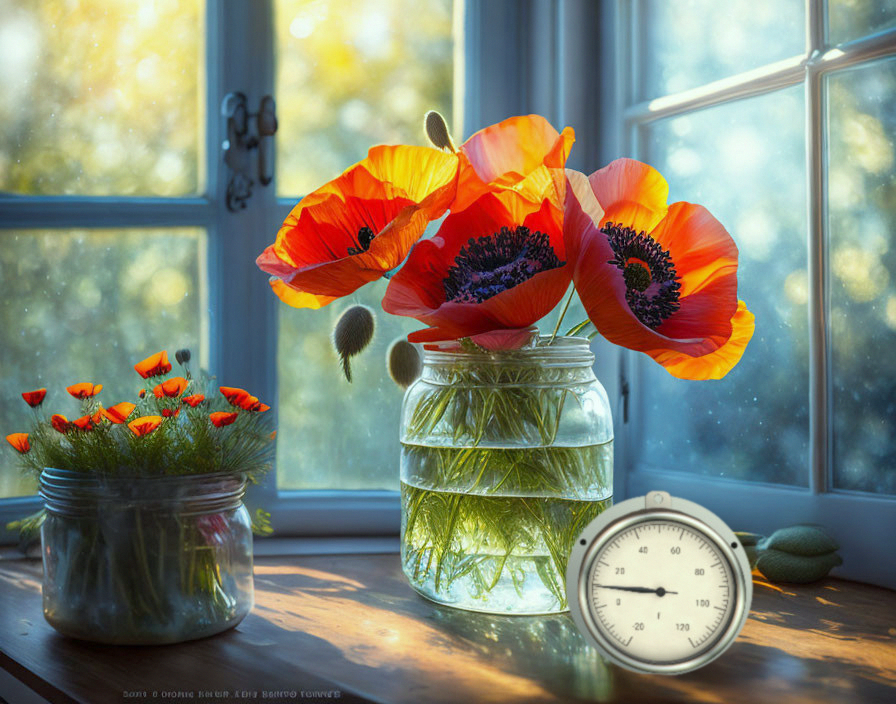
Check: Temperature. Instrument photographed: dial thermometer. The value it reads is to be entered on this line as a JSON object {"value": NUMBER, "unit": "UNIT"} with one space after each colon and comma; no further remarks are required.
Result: {"value": 10, "unit": "°F"}
